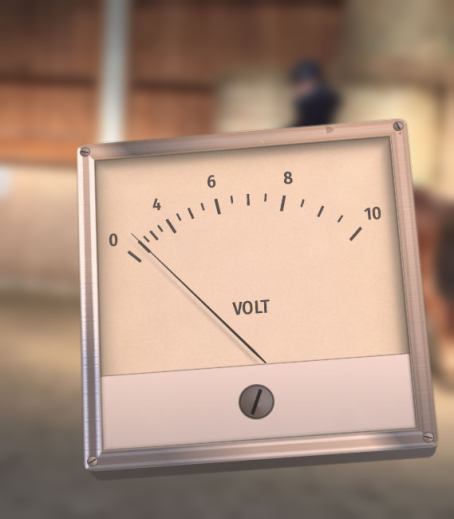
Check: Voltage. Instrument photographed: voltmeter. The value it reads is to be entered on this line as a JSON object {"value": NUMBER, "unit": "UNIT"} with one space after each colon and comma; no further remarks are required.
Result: {"value": 2, "unit": "V"}
